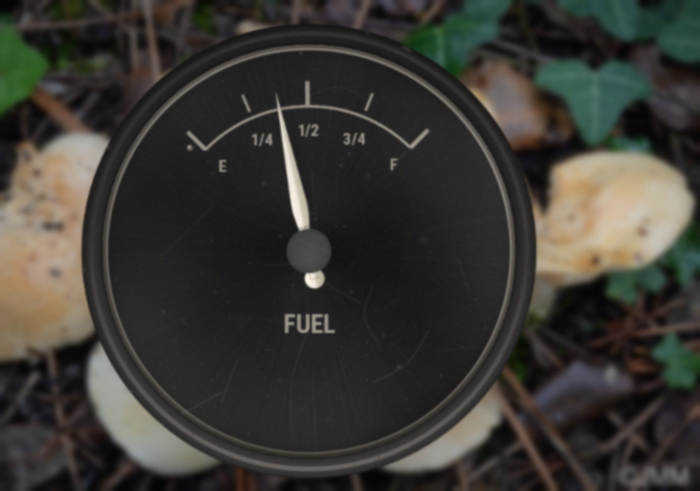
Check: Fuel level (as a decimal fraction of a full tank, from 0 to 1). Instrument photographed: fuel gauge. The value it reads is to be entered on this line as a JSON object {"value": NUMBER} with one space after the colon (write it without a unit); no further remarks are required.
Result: {"value": 0.375}
